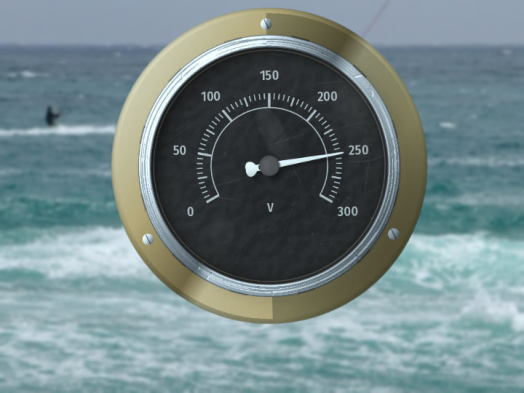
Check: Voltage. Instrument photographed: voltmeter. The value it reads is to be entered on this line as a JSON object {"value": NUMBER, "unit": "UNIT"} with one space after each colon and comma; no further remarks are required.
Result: {"value": 250, "unit": "V"}
